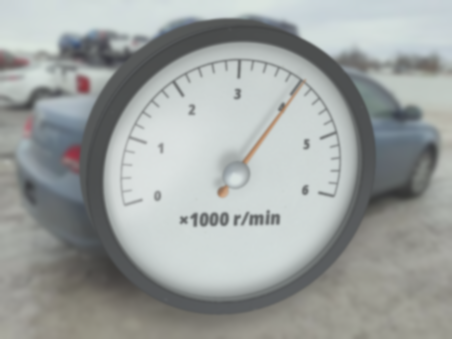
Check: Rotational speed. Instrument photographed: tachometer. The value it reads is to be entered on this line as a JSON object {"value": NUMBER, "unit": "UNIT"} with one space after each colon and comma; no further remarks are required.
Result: {"value": 4000, "unit": "rpm"}
